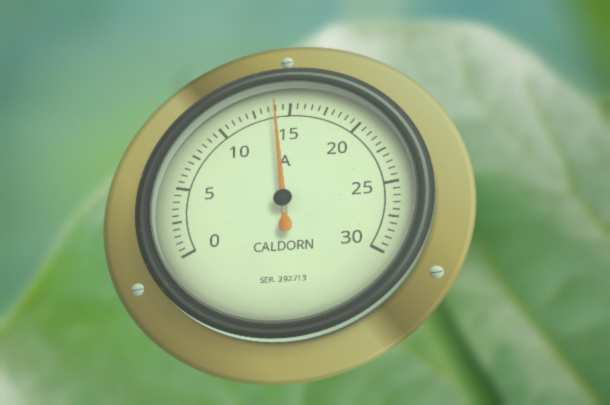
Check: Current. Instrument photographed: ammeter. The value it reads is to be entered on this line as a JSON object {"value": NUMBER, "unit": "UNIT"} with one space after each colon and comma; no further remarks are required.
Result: {"value": 14, "unit": "A"}
